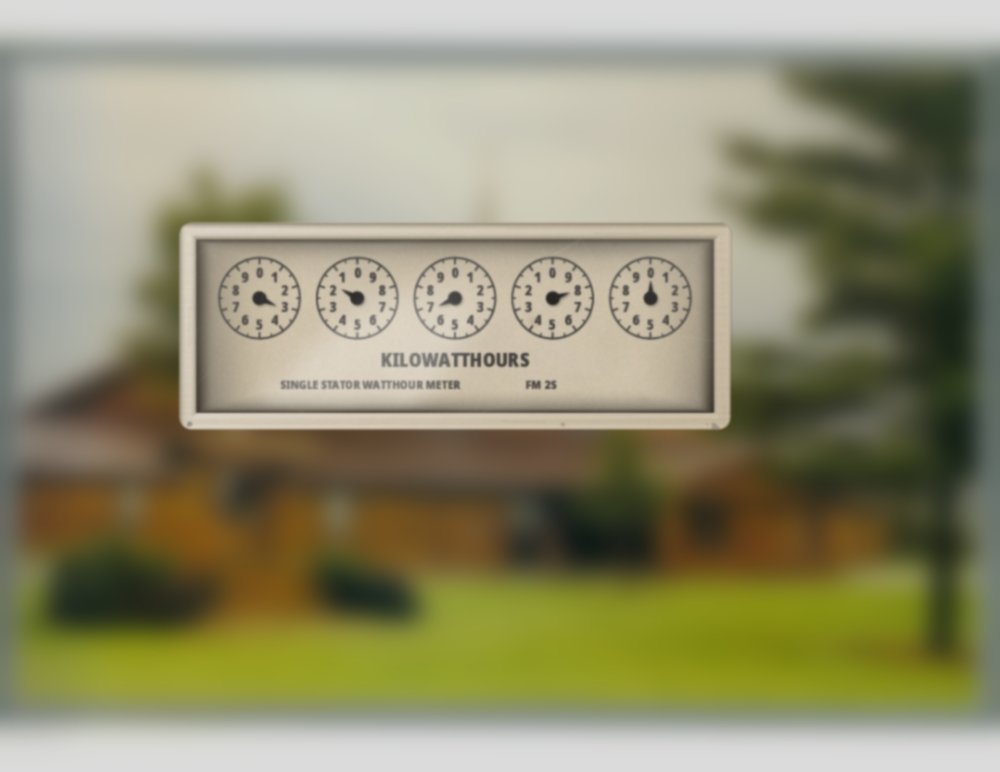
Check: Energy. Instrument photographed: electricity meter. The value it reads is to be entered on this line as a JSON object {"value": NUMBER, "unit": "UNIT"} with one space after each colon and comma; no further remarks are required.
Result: {"value": 31680, "unit": "kWh"}
